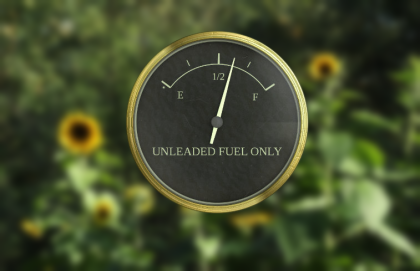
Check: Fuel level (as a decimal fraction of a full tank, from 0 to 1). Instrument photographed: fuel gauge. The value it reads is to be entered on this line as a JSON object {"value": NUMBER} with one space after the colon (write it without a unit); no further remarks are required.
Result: {"value": 0.625}
